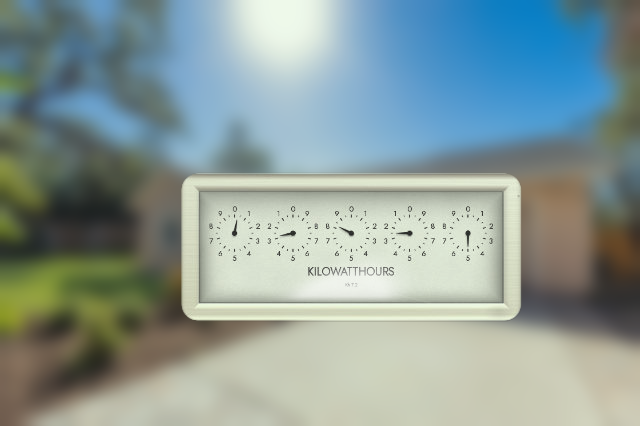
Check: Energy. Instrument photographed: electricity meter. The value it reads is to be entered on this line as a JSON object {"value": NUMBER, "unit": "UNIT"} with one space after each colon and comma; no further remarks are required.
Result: {"value": 2825, "unit": "kWh"}
